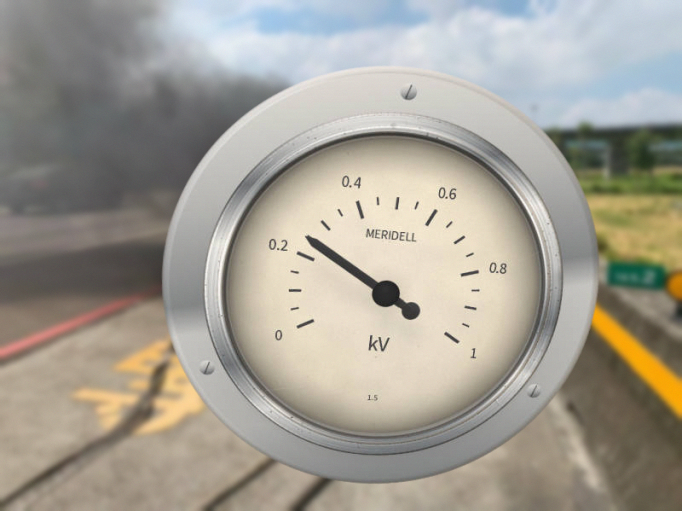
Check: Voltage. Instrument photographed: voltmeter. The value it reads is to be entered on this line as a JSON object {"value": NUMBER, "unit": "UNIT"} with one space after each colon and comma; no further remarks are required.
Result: {"value": 0.25, "unit": "kV"}
